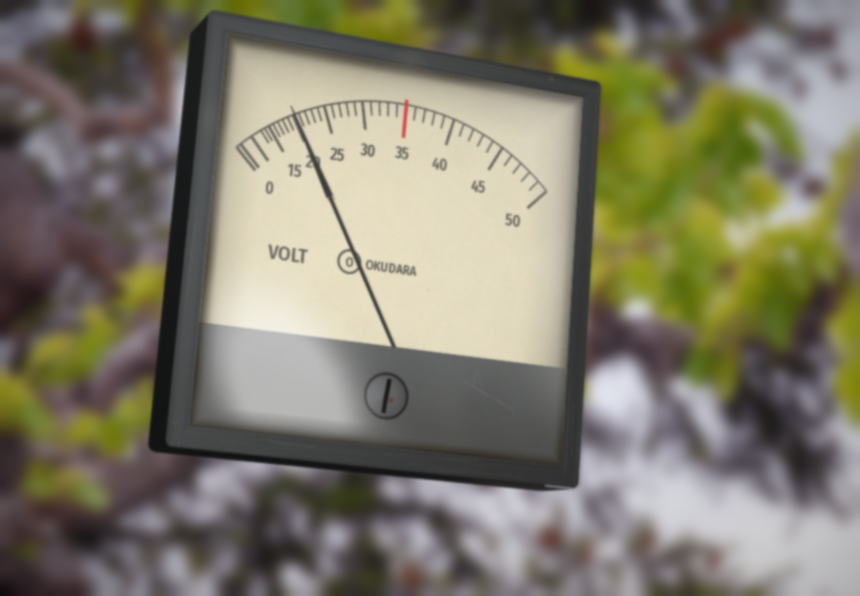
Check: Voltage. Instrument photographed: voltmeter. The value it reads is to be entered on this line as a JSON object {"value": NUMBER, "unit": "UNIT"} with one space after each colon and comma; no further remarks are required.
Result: {"value": 20, "unit": "V"}
